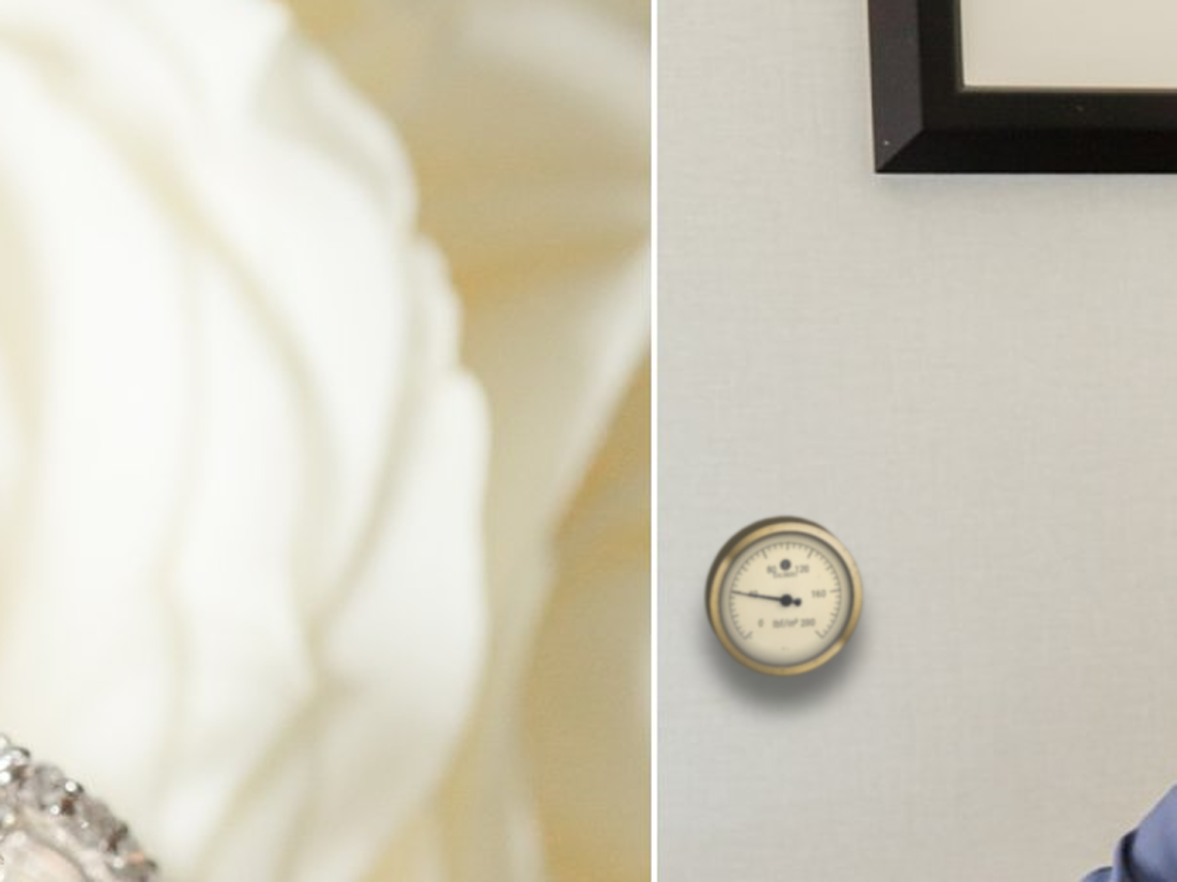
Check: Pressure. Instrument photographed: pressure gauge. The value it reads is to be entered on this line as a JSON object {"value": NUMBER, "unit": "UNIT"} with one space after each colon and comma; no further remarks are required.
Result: {"value": 40, "unit": "psi"}
